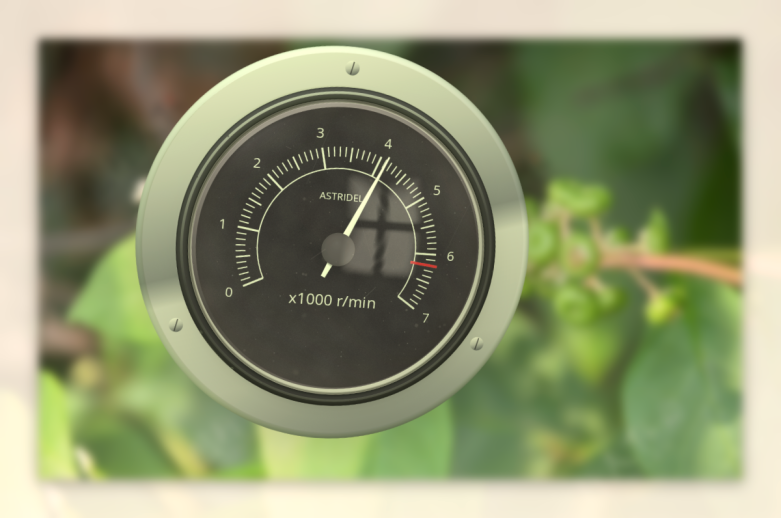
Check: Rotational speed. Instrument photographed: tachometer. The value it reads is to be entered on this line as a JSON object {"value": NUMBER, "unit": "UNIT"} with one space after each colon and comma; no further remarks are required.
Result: {"value": 4100, "unit": "rpm"}
